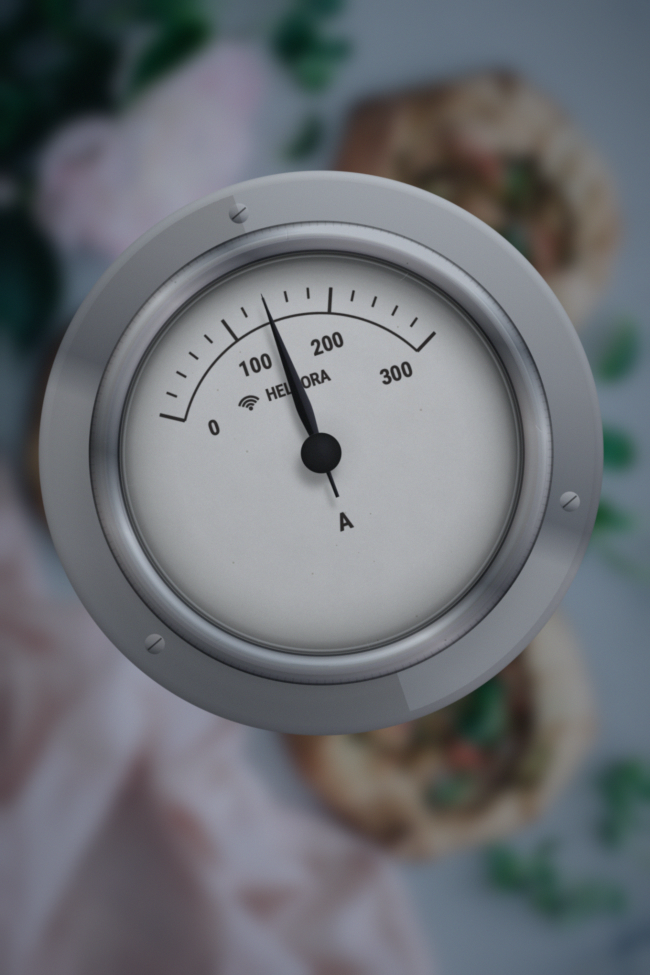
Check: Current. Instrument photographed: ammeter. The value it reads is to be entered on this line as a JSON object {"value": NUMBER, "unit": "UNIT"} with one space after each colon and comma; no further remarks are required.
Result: {"value": 140, "unit": "A"}
